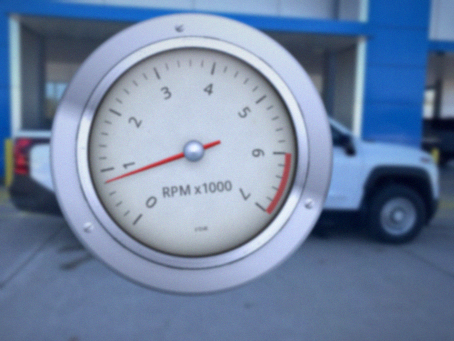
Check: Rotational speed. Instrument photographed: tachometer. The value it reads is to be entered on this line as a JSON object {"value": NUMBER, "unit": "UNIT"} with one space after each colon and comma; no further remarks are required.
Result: {"value": 800, "unit": "rpm"}
